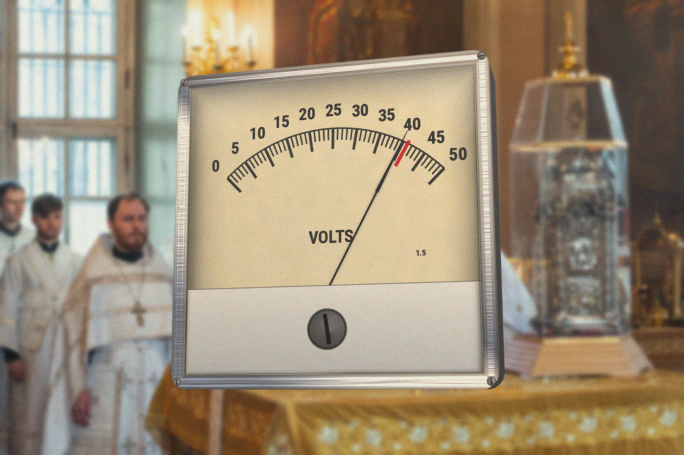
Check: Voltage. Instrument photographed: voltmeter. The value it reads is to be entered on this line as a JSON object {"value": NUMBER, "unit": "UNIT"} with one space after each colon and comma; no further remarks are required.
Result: {"value": 40, "unit": "V"}
